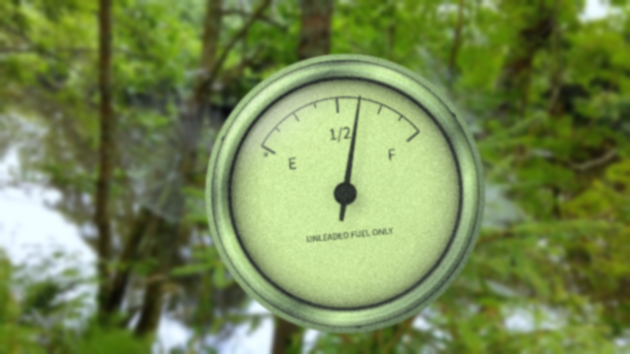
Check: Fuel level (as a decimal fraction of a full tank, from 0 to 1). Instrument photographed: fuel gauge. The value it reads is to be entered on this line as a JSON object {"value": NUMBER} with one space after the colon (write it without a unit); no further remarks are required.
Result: {"value": 0.625}
